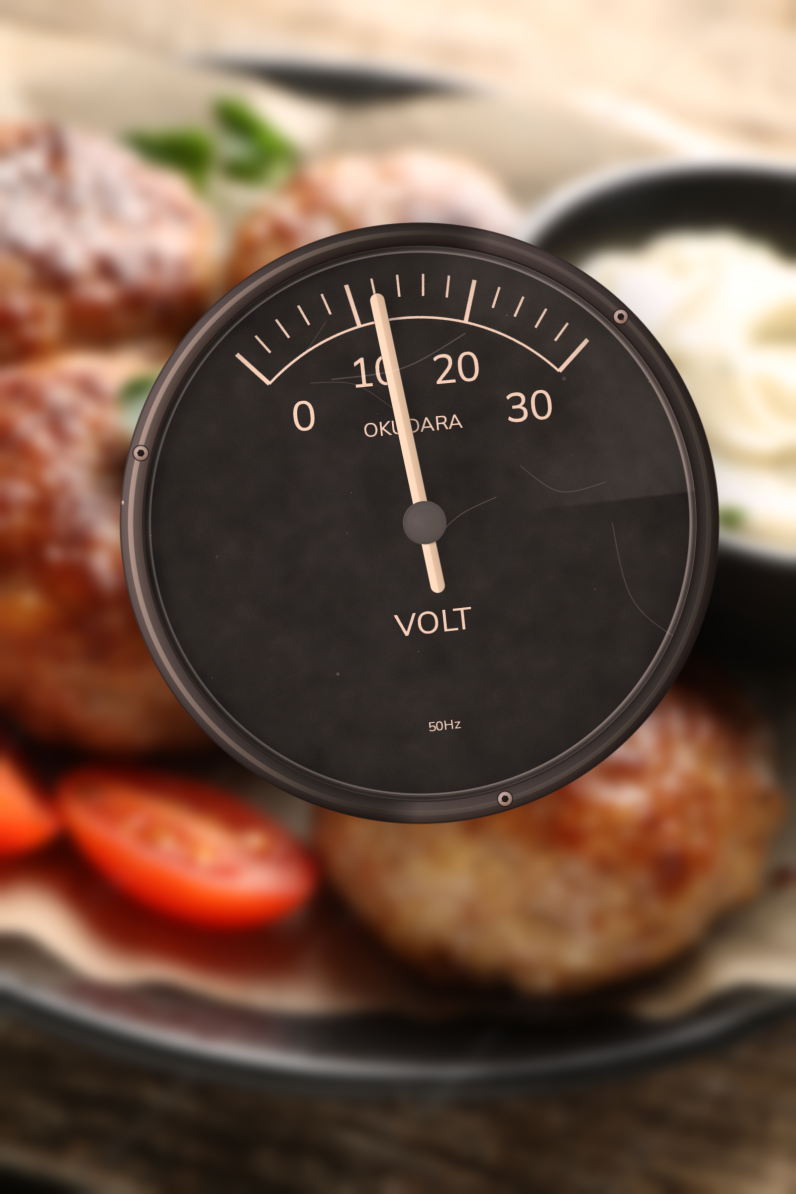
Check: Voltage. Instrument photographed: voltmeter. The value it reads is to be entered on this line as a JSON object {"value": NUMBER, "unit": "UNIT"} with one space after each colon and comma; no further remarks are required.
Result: {"value": 12, "unit": "V"}
